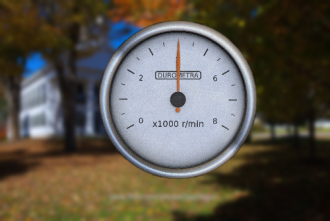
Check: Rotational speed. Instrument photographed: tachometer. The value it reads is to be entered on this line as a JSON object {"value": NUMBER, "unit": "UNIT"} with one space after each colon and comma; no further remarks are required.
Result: {"value": 4000, "unit": "rpm"}
